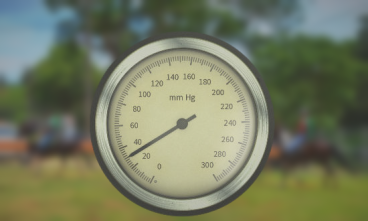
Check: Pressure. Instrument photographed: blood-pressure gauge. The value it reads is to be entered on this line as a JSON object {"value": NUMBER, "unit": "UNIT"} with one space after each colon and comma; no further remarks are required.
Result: {"value": 30, "unit": "mmHg"}
